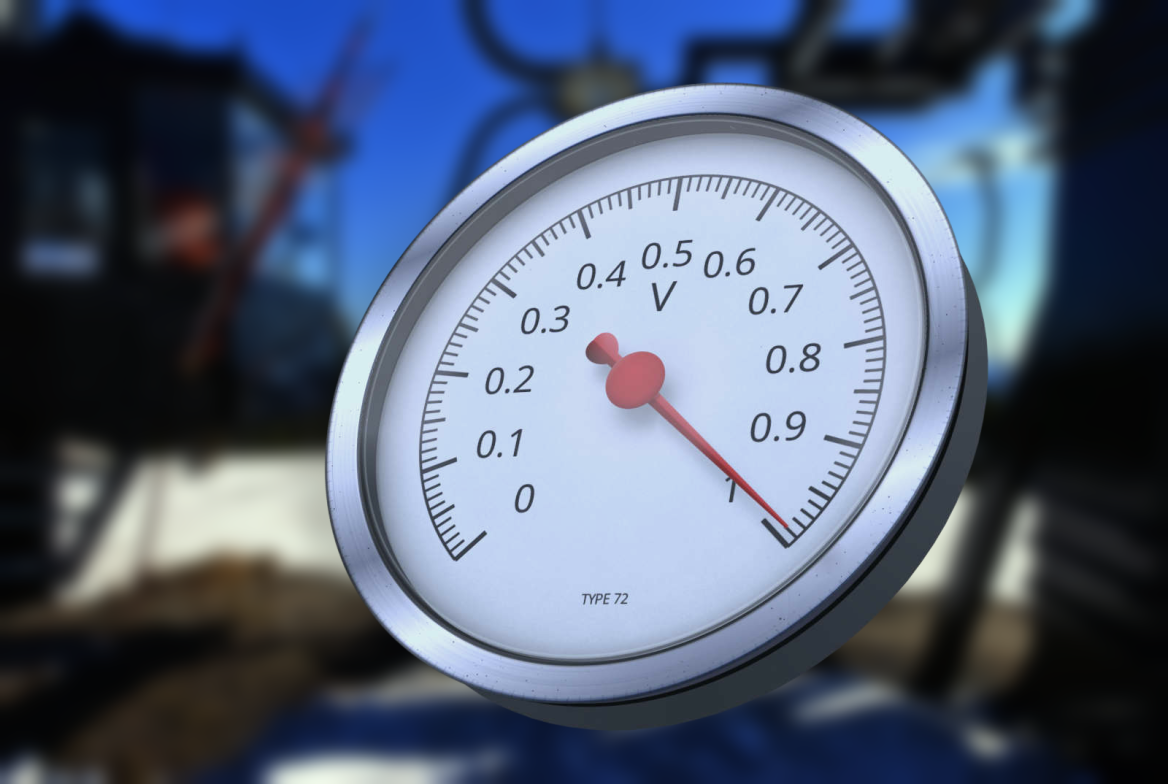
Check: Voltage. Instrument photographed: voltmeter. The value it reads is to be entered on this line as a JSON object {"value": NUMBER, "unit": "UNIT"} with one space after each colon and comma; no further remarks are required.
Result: {"value": 0.99, "unit": "V"}
